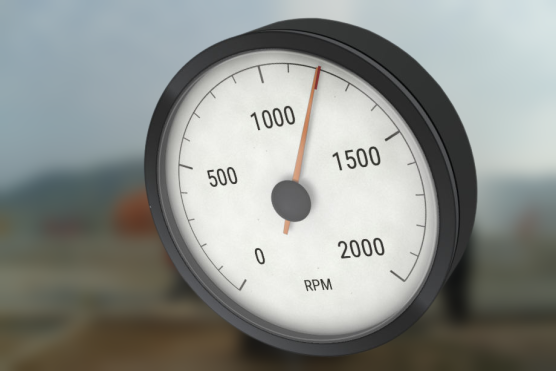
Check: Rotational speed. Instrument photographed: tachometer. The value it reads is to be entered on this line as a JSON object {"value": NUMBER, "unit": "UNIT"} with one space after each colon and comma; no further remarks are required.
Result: {"value": 1200, "unit": "rpm"}
